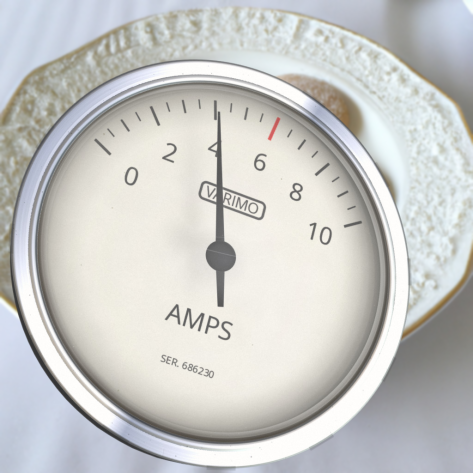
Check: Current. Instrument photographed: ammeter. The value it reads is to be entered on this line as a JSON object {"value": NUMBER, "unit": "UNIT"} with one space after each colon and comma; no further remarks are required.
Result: {"value": 4, "unit": "A"}
